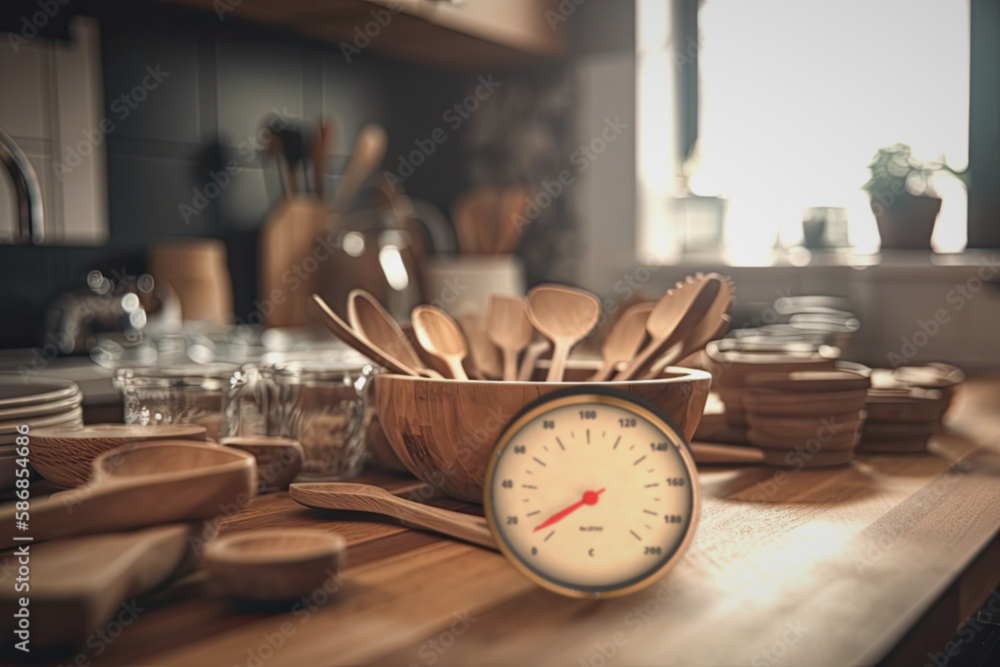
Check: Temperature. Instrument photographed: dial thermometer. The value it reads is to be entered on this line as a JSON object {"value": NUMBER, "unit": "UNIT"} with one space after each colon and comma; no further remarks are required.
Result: {"value": 10, "unit": "°C"}
